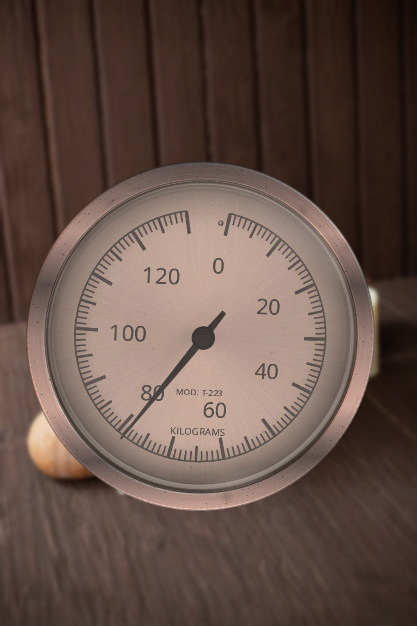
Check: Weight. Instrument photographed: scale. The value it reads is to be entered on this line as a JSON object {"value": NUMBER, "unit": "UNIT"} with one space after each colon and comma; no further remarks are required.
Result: {"value": 79, "unit": "kg"}
